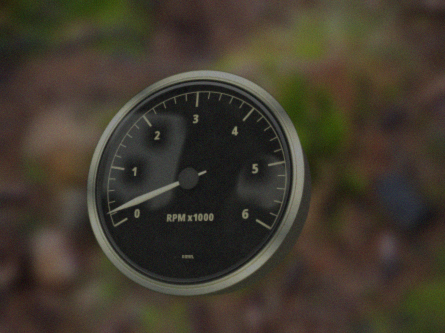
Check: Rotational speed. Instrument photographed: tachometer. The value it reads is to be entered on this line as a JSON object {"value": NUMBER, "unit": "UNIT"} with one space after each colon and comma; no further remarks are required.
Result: {"value": 200, "unit": "rpm"}
